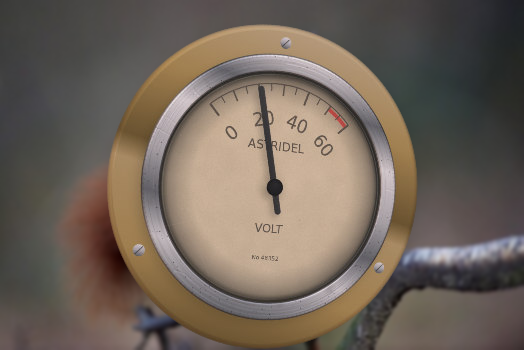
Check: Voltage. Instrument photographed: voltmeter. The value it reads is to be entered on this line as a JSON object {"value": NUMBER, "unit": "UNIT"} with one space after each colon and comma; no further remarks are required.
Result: {"value": 20, "unit": "V"}
